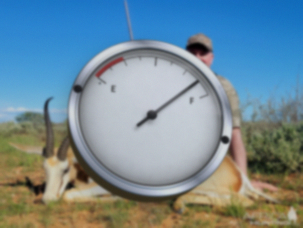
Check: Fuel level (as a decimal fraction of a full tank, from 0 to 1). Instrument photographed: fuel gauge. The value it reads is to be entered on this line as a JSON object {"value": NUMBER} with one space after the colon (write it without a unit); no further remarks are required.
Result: {"value": 0.875}
